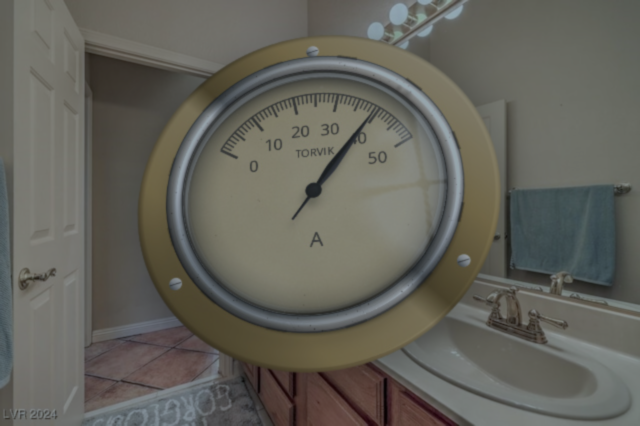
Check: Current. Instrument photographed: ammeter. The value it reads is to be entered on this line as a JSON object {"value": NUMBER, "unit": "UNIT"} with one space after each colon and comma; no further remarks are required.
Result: {"value": 40, "unit": "A"}
